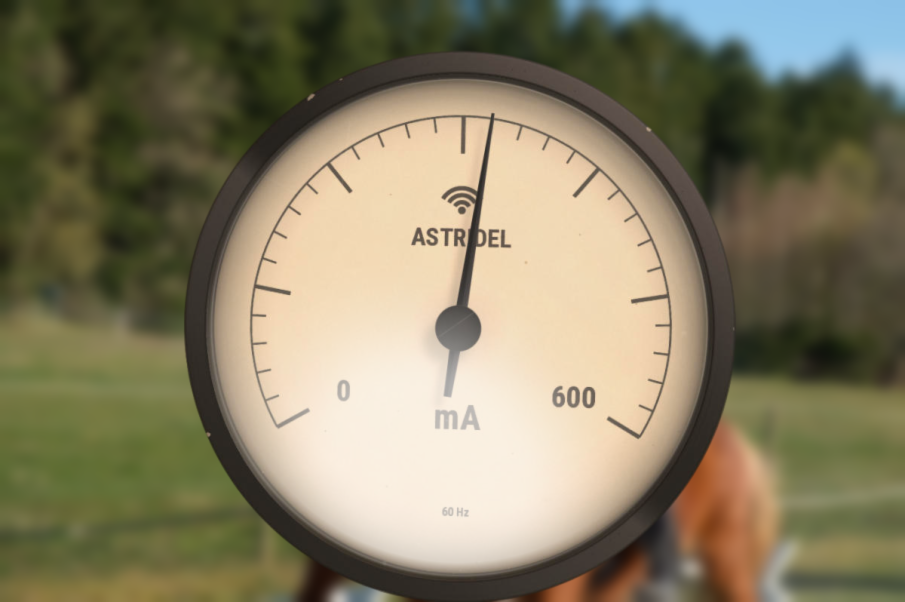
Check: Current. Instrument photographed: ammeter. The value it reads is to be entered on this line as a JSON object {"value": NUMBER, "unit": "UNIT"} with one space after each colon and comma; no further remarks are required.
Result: {"value": 320, "unit": "mA"}
